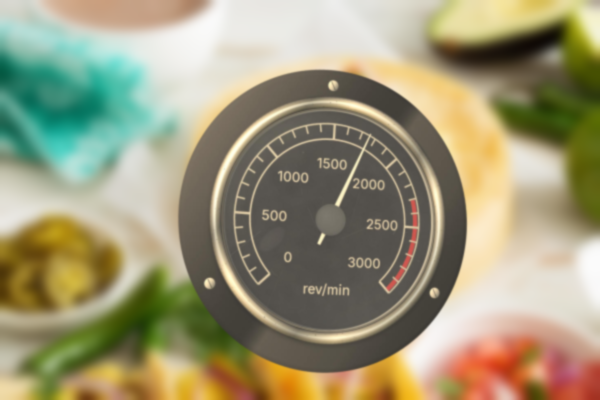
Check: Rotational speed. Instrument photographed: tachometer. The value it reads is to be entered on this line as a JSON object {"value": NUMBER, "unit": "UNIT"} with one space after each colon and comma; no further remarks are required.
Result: {"value": 1750, "unit": "rpm"}
